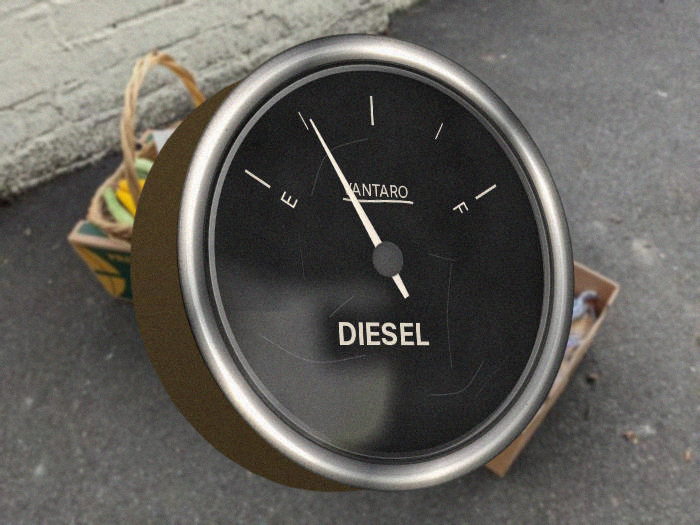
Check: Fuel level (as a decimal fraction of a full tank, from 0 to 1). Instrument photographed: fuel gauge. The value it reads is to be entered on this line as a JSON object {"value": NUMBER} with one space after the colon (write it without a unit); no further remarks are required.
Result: {"value": 0.25}
